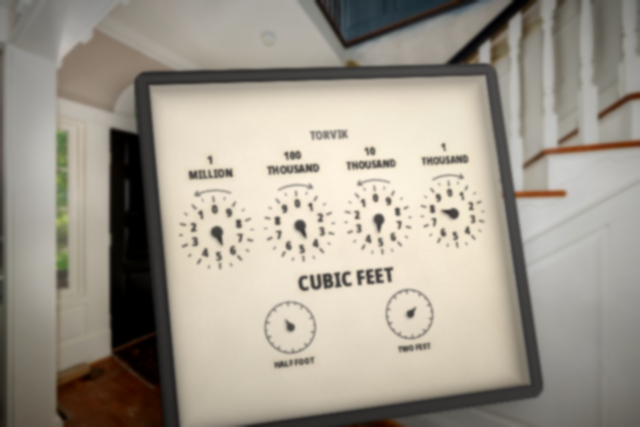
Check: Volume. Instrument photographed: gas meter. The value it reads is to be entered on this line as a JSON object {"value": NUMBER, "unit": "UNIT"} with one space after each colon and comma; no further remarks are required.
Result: {"value": 544800, "unit": "ft³"}
